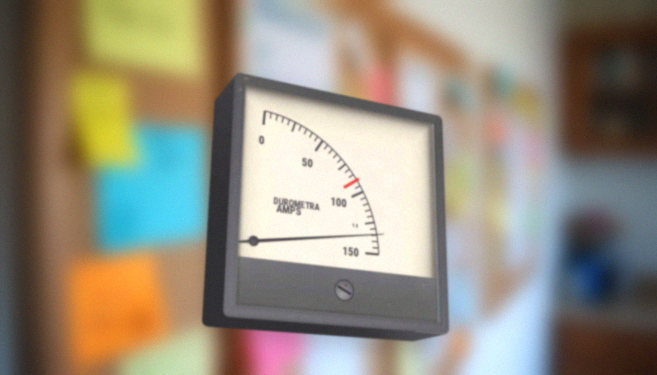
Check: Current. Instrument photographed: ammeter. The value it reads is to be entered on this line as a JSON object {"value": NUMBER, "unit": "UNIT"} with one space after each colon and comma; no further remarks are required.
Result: {"value": 135, "unit": "A"}
